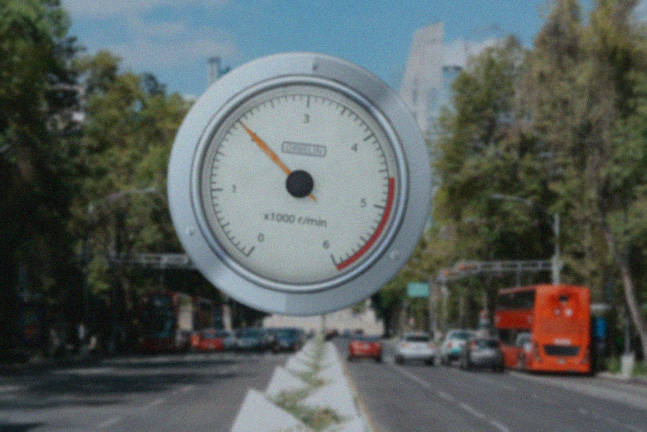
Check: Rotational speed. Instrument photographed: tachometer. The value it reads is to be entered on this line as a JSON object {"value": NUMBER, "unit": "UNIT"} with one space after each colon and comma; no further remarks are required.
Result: {"value": 2000, "unit": "rpm"}
